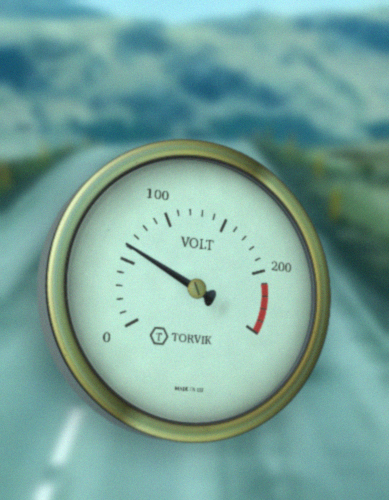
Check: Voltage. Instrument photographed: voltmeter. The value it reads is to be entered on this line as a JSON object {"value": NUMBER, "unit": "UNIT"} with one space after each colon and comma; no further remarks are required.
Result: {"value": 60, "unit": "V"}
